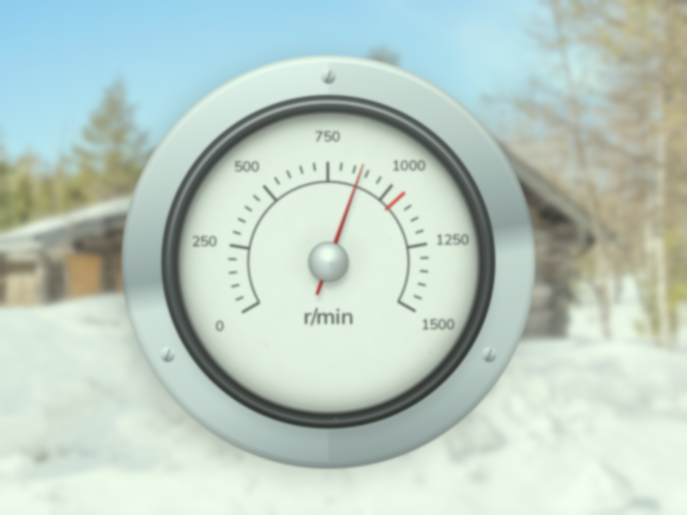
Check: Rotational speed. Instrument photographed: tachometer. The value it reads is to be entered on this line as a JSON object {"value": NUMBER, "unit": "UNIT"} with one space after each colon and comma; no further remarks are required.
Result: {"value": 875, "unit": "rpm"}
